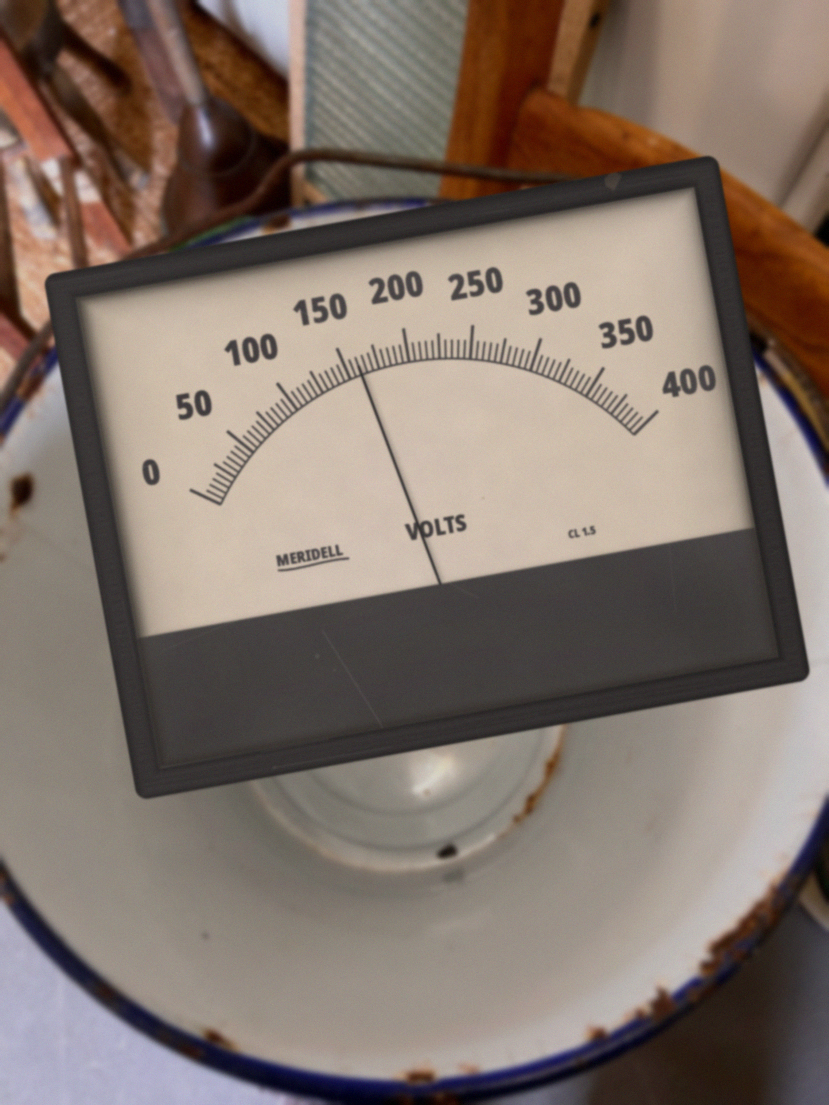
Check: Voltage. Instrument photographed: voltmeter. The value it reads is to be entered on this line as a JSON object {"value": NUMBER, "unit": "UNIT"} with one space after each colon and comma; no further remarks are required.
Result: {"value": 160, "unit": "V"}
